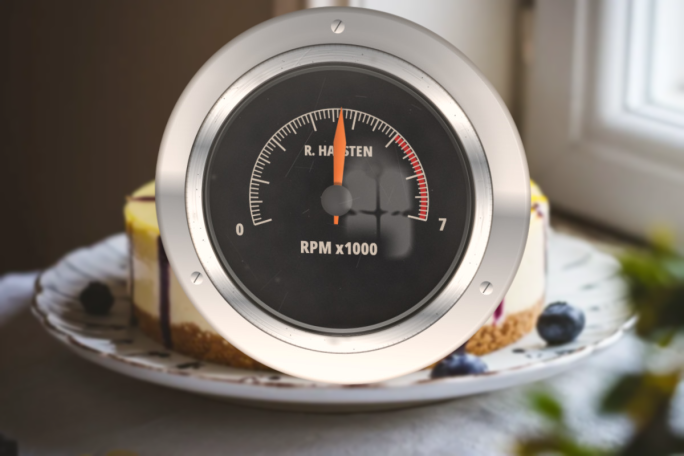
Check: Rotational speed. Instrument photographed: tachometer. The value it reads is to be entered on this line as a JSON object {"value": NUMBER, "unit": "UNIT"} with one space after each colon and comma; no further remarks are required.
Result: {"value": 3700, "unit": "rpm"}
